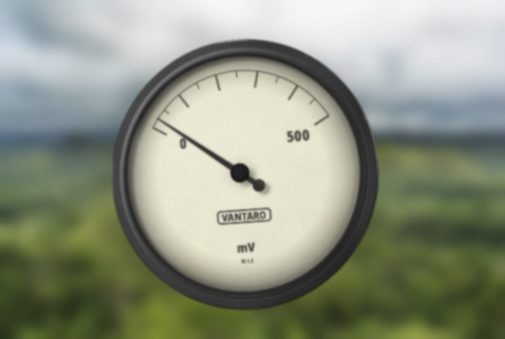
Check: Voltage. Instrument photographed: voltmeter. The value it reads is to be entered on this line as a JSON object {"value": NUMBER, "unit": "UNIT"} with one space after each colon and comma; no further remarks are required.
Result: {"value": 25, "unit": "mV"}
